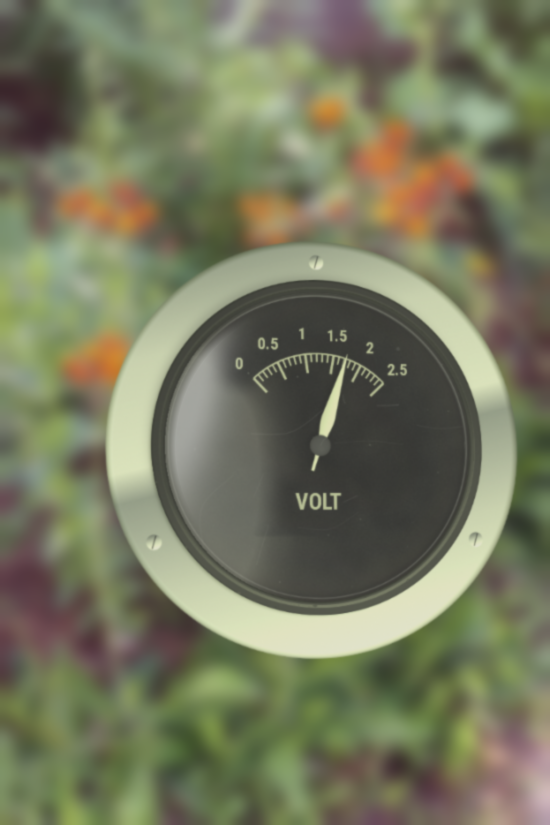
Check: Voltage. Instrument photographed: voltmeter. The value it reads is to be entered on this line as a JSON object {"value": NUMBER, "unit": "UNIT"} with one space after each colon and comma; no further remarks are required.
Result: {"value": 1.7, "unit": "V"}
